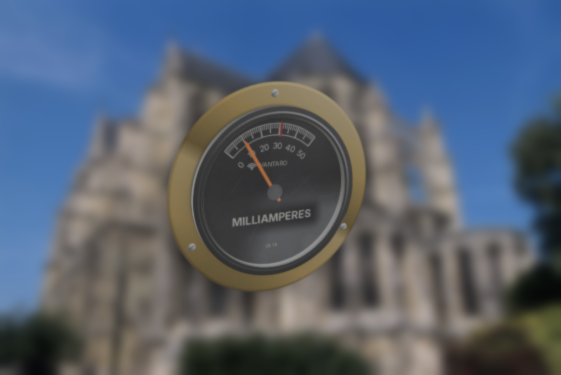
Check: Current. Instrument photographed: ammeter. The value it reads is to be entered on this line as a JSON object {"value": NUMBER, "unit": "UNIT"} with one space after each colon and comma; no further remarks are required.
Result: {"value": 10, "unit": "mA"}
